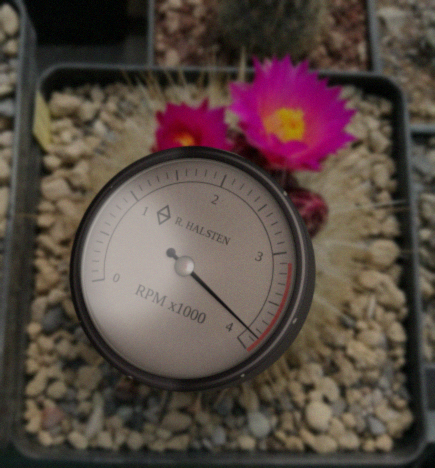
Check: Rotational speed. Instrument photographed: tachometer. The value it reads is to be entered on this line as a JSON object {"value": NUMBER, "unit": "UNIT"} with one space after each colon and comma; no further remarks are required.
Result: {"value": 3850, "unit": "rpm"}
